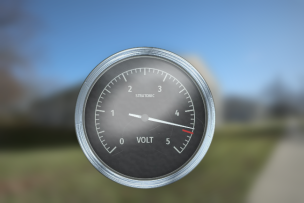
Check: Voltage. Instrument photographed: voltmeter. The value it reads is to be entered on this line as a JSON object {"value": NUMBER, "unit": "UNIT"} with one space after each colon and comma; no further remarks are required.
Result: {"value": 4.4, "unit": "V"}
